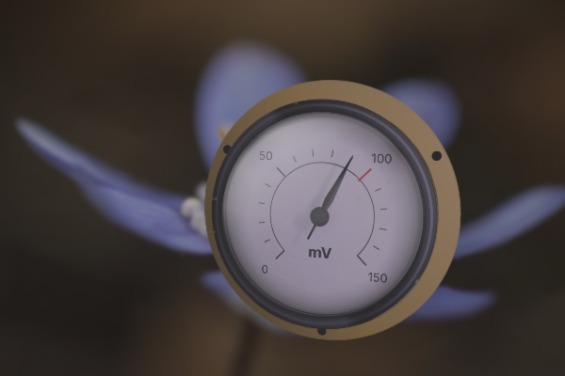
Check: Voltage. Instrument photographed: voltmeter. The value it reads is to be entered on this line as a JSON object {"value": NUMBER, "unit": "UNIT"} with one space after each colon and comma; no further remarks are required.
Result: {"value": 90, "unit": "mV"}
